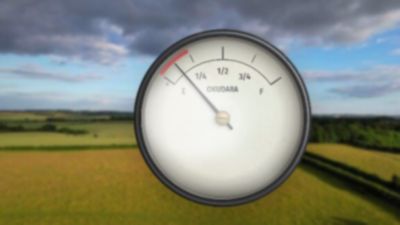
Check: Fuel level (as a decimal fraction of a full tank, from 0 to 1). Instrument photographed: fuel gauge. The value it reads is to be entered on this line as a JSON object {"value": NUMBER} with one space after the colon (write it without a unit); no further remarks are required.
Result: {"value": 0.125}
